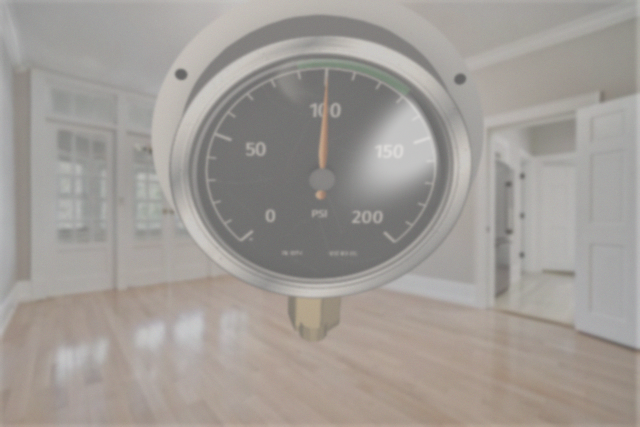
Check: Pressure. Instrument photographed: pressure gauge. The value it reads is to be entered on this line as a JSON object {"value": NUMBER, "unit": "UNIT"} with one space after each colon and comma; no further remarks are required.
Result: {"value": 100, "unit": "psi"}
